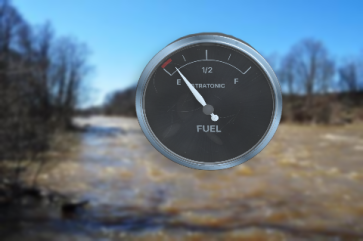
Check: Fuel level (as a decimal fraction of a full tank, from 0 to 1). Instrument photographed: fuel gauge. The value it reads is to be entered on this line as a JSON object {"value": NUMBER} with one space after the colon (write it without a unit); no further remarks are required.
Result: {"value": 0.125}
